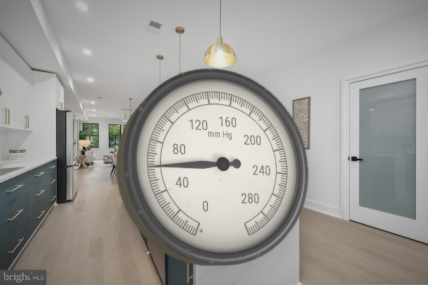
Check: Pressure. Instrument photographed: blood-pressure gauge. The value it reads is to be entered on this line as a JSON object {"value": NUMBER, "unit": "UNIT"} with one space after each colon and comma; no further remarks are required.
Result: {"value": 60, "unit": "mmHg"}
